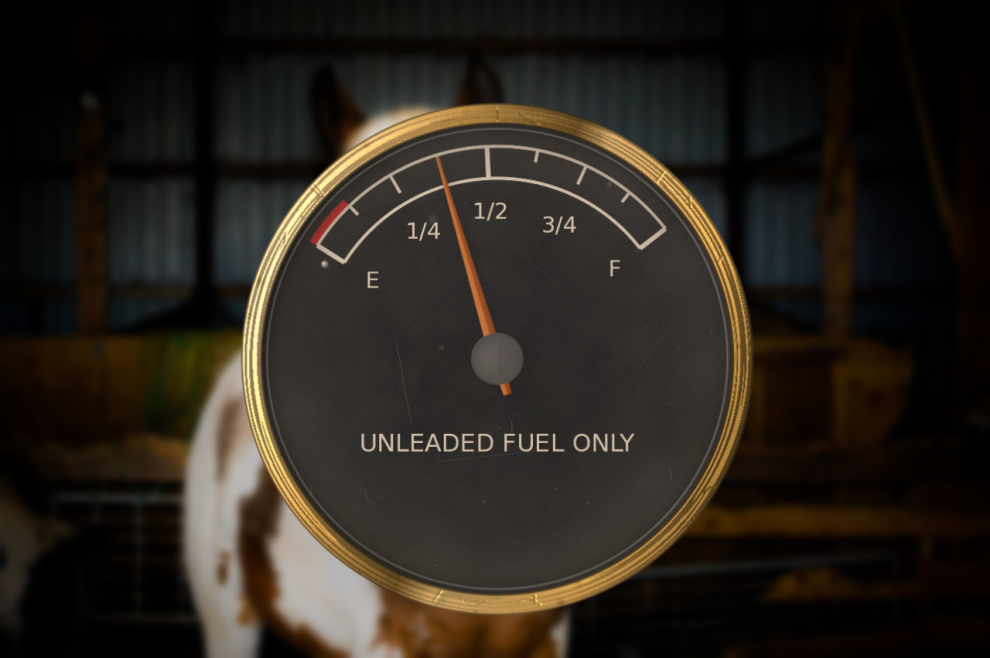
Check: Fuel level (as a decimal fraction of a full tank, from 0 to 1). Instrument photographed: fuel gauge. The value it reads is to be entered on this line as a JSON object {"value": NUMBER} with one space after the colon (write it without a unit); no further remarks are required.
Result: {"value": 0.375}
